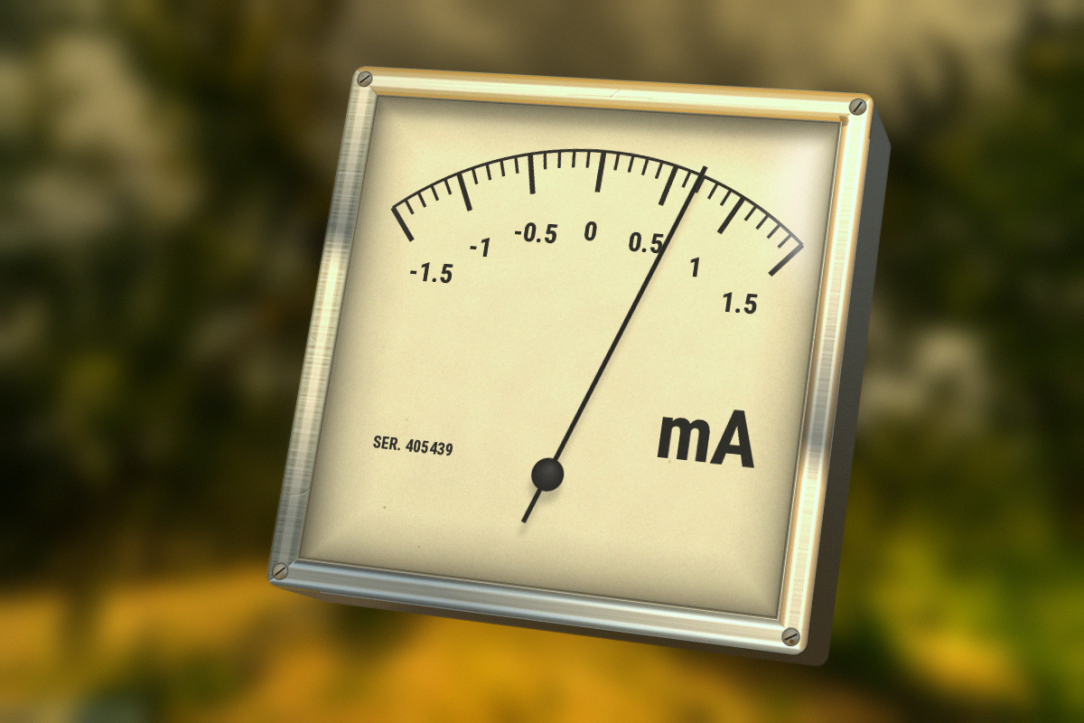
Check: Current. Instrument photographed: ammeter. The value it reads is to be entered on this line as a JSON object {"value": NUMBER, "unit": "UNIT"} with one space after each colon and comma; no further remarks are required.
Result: {"value": 0.7, "unit": "mA"}
